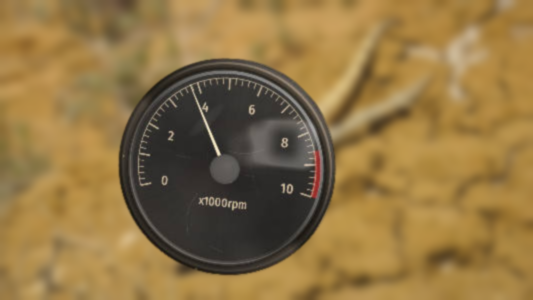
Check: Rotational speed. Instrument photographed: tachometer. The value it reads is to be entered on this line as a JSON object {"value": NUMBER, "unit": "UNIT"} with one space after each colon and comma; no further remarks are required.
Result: {"value": 3800, "unit": "rpm"}
